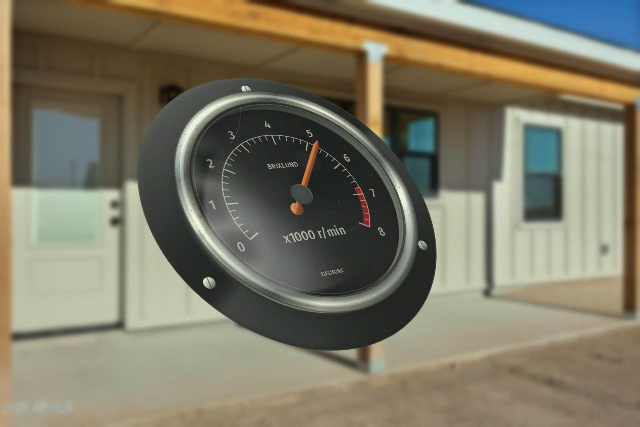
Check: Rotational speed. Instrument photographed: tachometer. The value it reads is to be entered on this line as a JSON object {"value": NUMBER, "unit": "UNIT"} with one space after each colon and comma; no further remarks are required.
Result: {"value": 5200, "unit": "rpm"}
